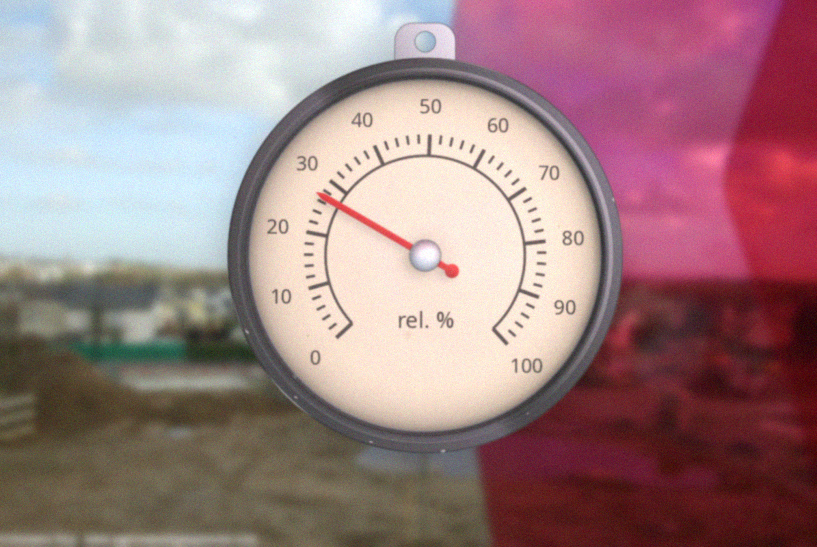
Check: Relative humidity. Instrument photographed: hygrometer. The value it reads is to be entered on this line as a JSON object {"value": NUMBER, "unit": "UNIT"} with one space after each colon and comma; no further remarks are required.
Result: {"value": 27, "unit": "%"}
